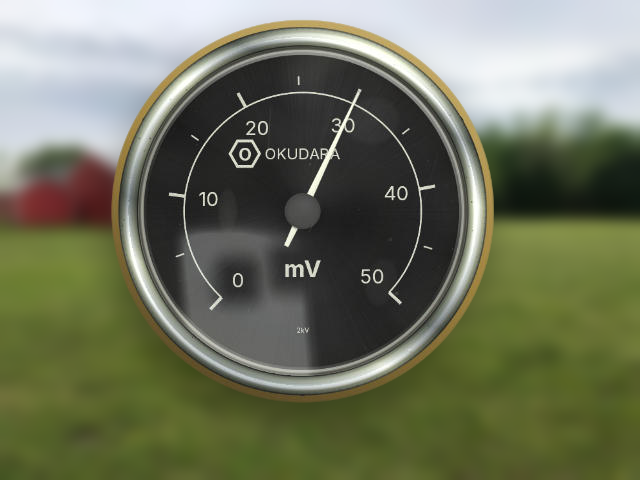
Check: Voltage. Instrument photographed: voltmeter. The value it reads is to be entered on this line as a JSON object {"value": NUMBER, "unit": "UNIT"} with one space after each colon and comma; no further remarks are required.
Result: {"value": 30, "unit": "mV"}
